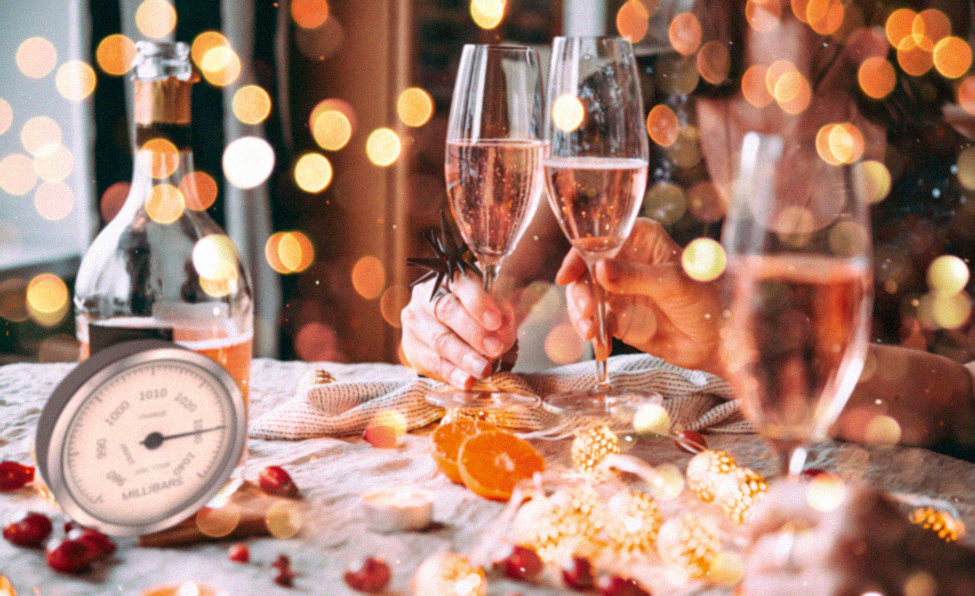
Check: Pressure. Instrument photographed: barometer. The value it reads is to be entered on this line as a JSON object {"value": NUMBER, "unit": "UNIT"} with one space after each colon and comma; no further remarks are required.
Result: {"value": 1030, "unit": "mbar"}
